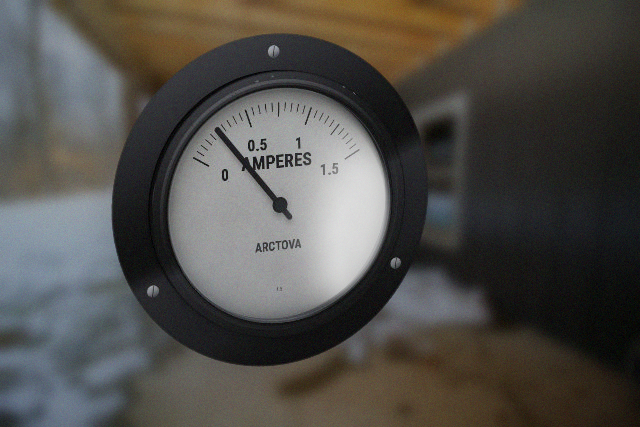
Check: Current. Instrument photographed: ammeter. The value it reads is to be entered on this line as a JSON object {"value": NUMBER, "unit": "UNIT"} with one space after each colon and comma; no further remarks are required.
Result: {"value": 0.25, "unit": "A"}
